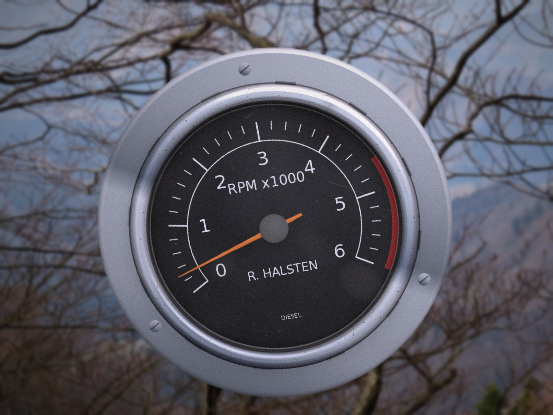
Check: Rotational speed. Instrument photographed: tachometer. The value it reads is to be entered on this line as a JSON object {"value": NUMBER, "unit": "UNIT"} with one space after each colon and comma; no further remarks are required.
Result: {"value": 300, "unit": "rpm"}
